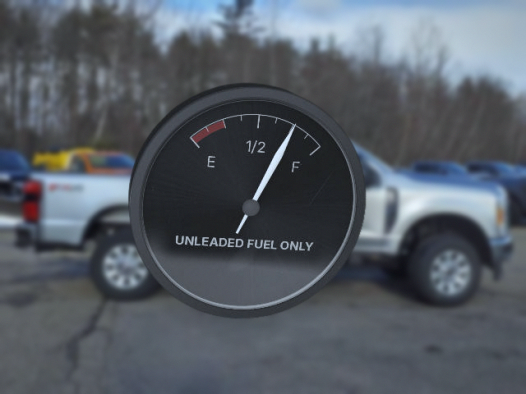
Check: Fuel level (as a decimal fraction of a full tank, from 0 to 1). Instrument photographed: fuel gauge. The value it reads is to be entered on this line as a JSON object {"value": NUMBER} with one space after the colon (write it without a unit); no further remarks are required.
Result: {"value": 0.75}
